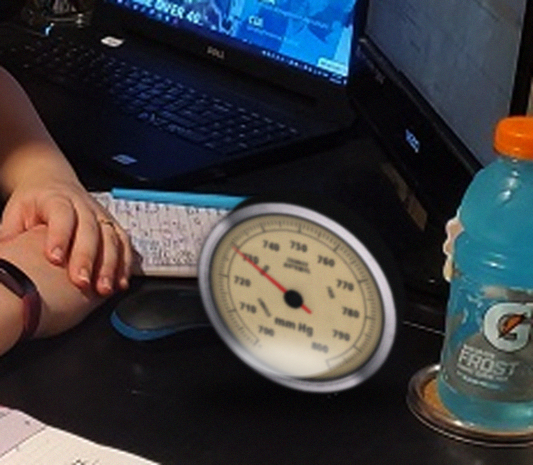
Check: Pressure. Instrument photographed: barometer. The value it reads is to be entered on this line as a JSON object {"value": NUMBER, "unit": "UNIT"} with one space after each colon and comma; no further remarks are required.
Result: {"value": 730, "unit": "mmHg"}
